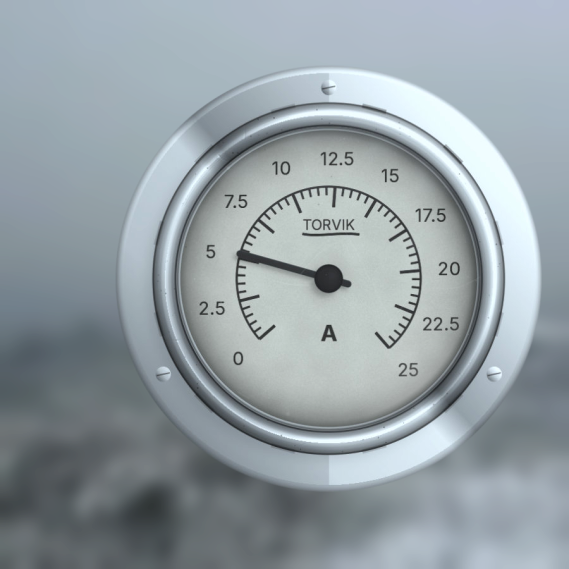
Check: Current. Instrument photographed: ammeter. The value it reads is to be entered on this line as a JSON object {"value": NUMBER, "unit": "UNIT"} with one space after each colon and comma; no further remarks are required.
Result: {"value": 5.25, "unit": "A"}
